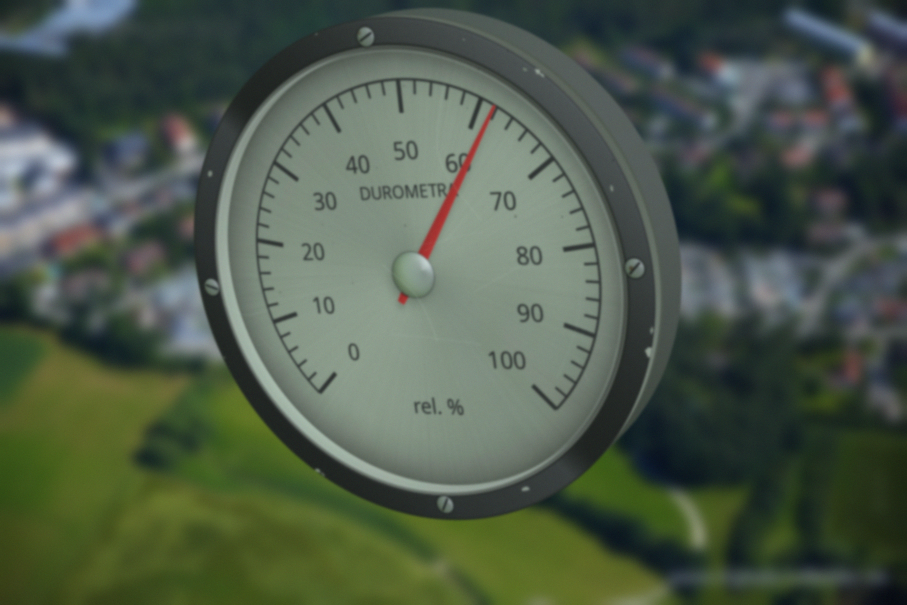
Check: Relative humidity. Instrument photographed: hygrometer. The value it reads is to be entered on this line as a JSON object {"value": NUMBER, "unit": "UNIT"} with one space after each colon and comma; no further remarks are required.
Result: {"value": 62, "unit": "%"}
